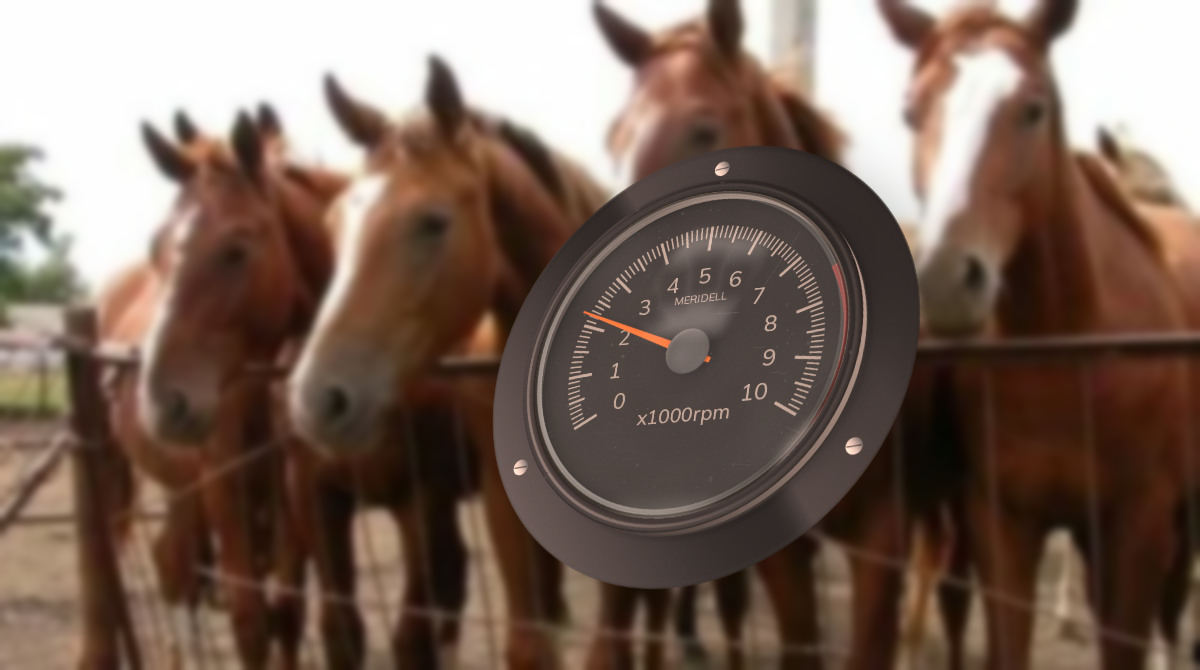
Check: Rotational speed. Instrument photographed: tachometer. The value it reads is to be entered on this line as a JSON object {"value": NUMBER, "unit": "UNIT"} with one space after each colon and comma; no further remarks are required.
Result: {"value": 2200, "unit": "rpm"}
